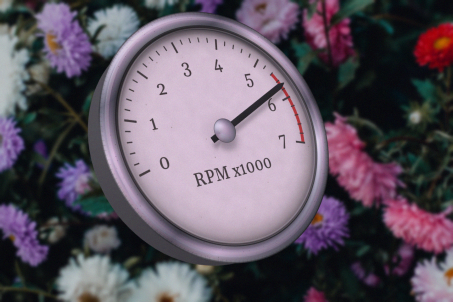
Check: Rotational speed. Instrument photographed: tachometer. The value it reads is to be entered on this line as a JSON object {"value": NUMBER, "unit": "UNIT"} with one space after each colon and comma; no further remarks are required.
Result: {"value": 5700, "unit": "rpm"}
